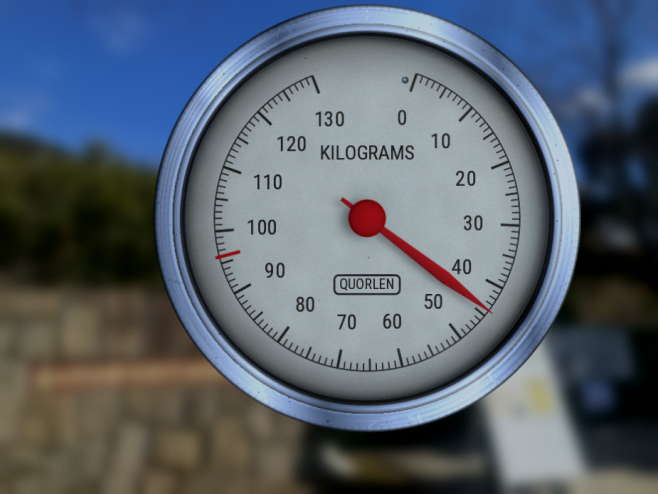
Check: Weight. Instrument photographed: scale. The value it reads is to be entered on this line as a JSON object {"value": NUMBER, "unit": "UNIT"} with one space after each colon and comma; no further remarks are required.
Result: {"value": 44, "unit": "kg"}
